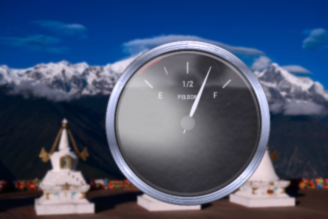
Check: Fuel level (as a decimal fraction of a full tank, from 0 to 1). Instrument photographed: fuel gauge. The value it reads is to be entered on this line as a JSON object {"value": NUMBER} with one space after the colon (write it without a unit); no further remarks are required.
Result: {"value": 0.75}
